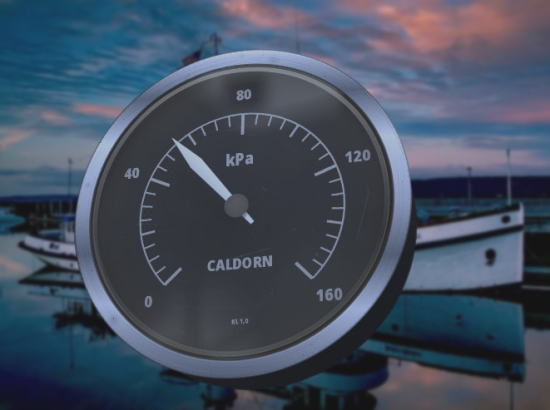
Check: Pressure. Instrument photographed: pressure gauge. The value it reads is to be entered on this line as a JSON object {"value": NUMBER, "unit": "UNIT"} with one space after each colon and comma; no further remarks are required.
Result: {"value": 55, "unit": "kPa"}
